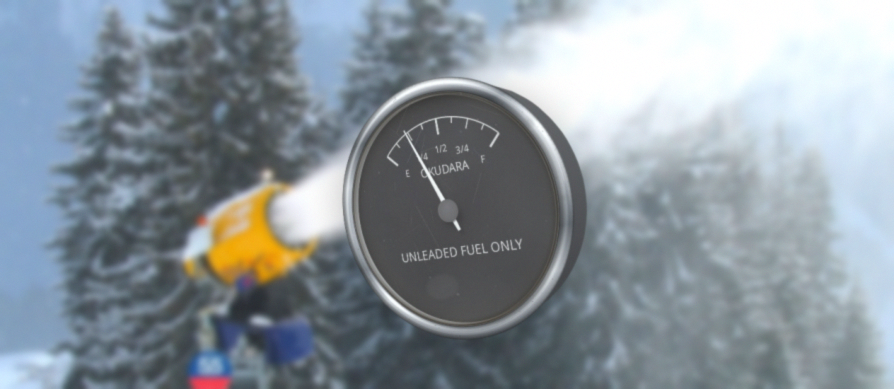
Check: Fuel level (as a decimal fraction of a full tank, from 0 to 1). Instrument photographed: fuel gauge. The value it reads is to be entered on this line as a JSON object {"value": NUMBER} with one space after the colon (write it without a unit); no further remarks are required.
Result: {"value": 0.25}
